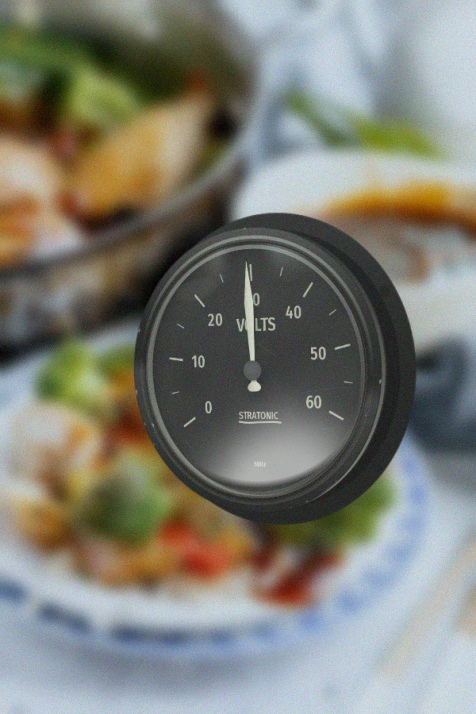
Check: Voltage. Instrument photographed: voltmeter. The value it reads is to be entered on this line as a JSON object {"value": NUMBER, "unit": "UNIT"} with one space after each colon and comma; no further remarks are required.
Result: {"value": 30, "unit": "V"}
